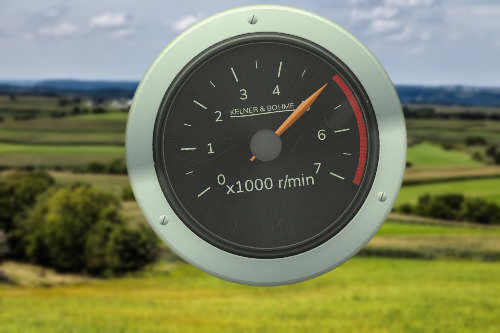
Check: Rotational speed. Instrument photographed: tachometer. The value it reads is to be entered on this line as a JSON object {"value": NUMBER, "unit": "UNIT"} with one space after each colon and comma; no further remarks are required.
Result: {"value": 5000, "unit": "rpm"}
